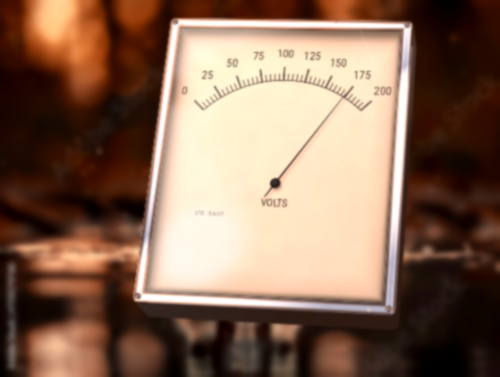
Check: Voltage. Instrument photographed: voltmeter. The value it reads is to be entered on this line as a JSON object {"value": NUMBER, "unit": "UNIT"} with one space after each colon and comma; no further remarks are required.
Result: {"value": 175, "unit": "V"}
